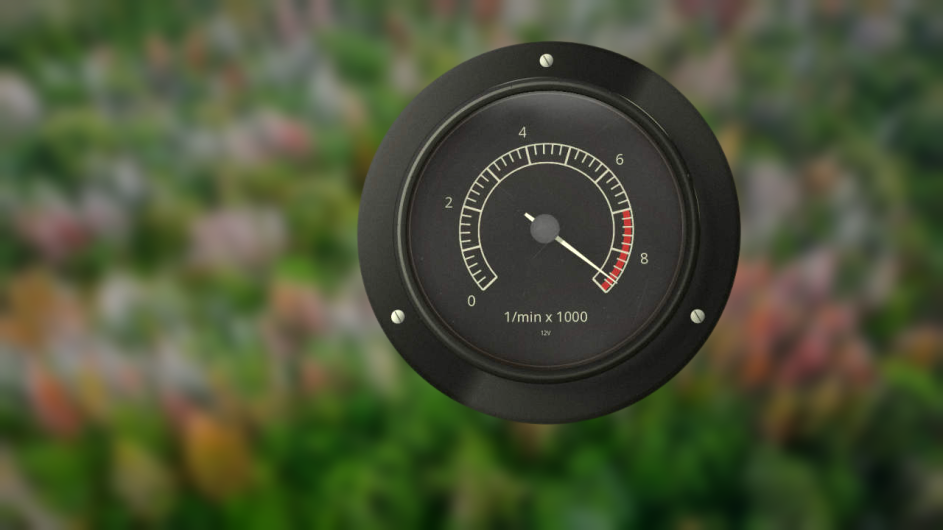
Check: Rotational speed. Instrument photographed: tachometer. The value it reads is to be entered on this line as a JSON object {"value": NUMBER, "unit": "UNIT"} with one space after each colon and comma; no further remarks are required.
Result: {"value": 8700, "unit": "rpm"}
